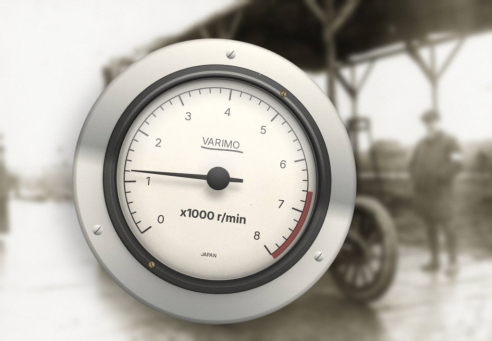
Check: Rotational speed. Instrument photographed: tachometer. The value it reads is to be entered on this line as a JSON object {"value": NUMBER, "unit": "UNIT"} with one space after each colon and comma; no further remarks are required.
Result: {"value": 1200, "unit": "rpm"}
